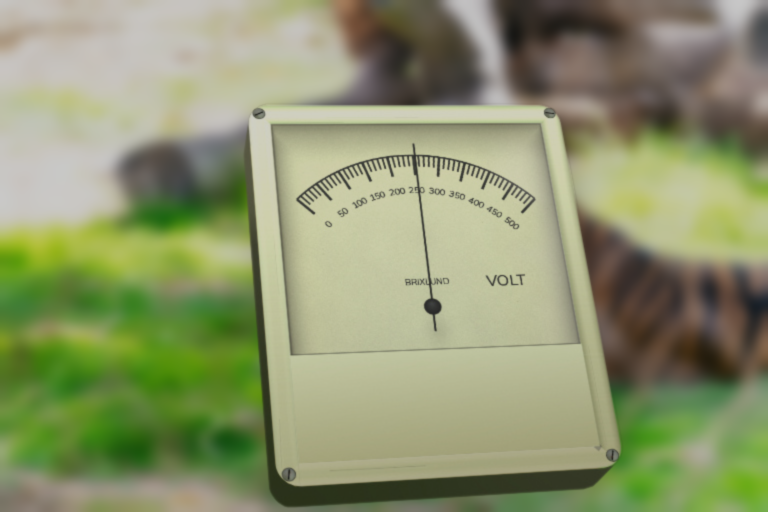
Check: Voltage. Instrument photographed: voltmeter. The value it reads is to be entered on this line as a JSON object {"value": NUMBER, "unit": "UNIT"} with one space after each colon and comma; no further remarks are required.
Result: {"value": 250, "unit": "V"}
